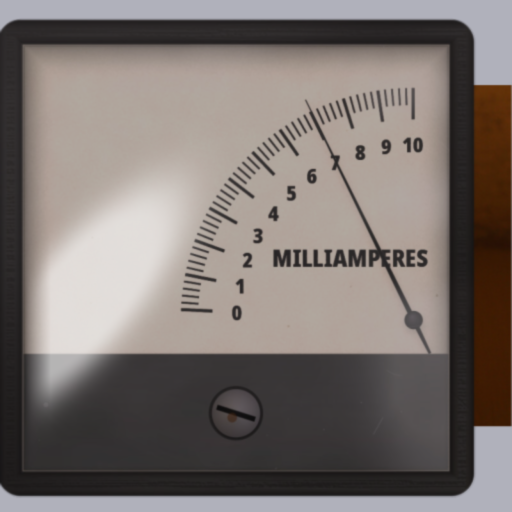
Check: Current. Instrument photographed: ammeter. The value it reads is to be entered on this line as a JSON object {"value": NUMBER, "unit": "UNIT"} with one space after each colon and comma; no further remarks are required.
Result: {"value": 7, "unit": "mA"}
